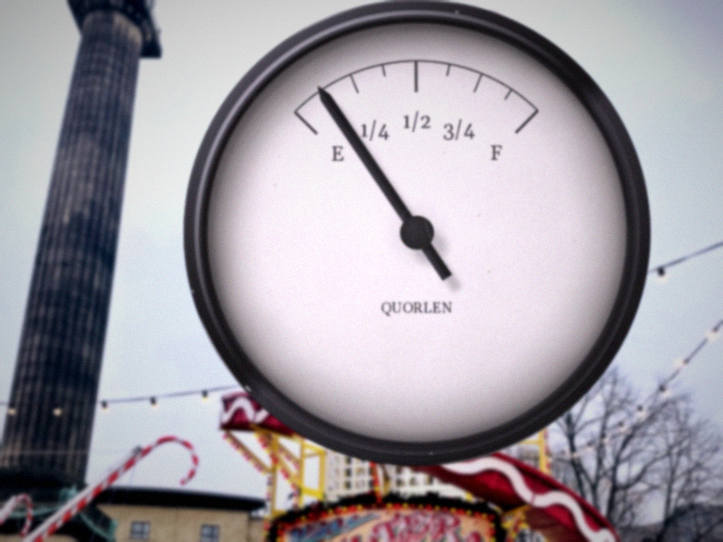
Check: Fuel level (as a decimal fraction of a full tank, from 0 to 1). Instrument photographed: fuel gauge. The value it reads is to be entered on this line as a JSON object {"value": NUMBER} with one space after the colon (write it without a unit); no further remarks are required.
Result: {"value": 0.125}
